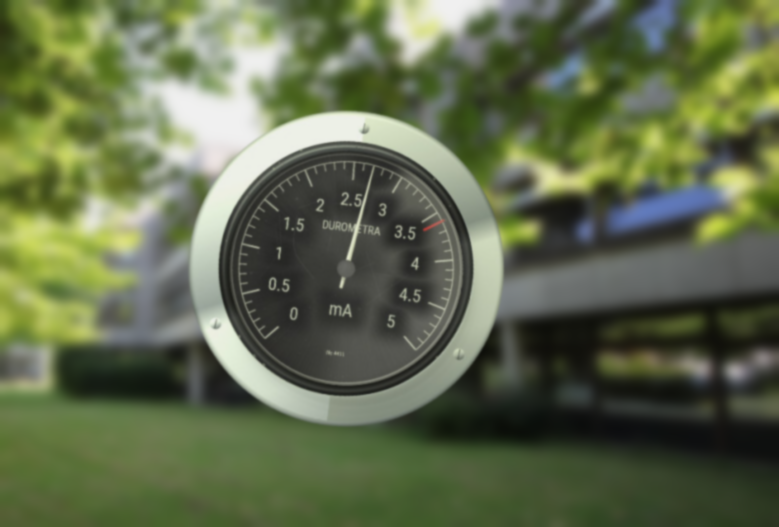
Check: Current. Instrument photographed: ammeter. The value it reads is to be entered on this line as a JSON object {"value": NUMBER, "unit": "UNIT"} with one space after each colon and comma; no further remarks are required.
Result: {"value": 2.7, "unit": "mA"}
